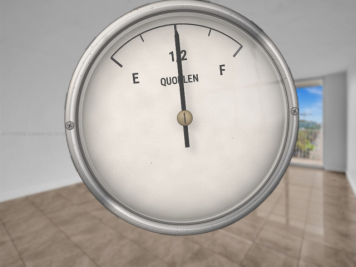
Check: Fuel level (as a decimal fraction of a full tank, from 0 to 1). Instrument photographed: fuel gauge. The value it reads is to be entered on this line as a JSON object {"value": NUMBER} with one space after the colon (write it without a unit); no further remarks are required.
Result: {"value": 0.5}
